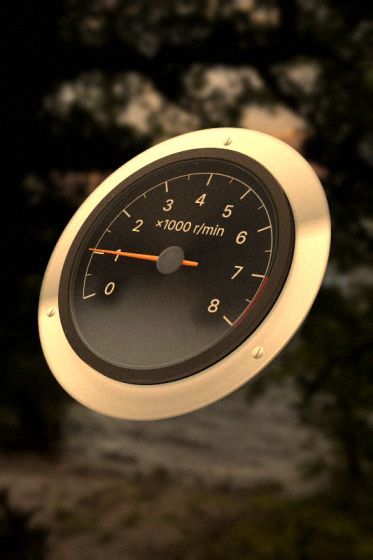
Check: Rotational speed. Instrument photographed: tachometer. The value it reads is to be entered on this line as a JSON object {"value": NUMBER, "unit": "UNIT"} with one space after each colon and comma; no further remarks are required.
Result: {"value": 1000, "unit": "rpm"}
